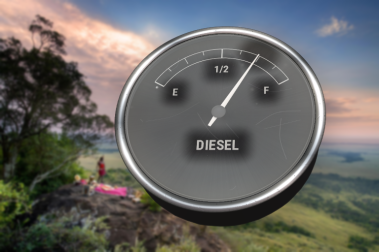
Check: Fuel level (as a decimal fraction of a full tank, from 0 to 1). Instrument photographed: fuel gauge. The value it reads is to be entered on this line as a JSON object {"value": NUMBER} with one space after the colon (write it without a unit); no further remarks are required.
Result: {"value": 0.75}
